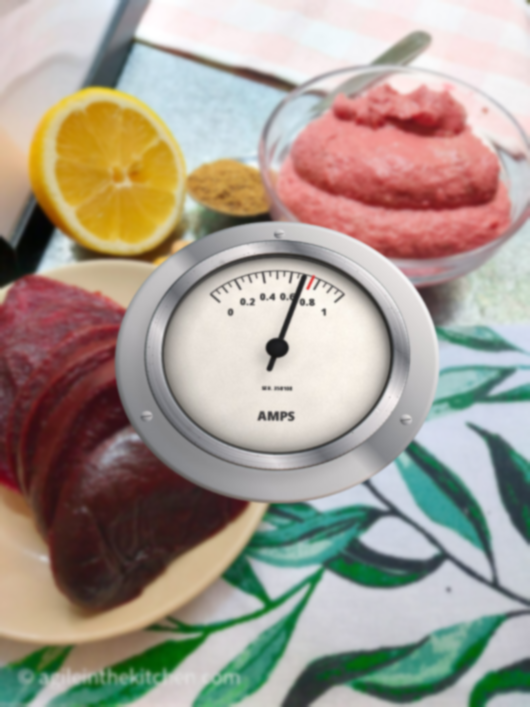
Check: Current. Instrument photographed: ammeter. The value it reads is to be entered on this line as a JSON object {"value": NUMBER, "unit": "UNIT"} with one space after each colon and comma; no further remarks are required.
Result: {"value": 0.7, "unit": "A"}
